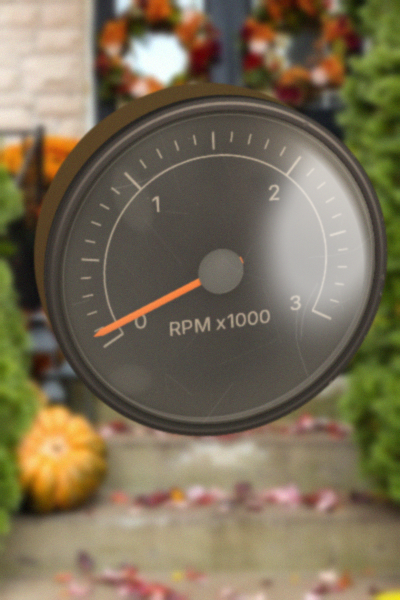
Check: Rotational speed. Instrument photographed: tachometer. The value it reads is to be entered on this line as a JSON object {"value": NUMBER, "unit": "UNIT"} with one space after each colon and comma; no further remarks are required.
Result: {"value": 100, "unit": "rpm"}
